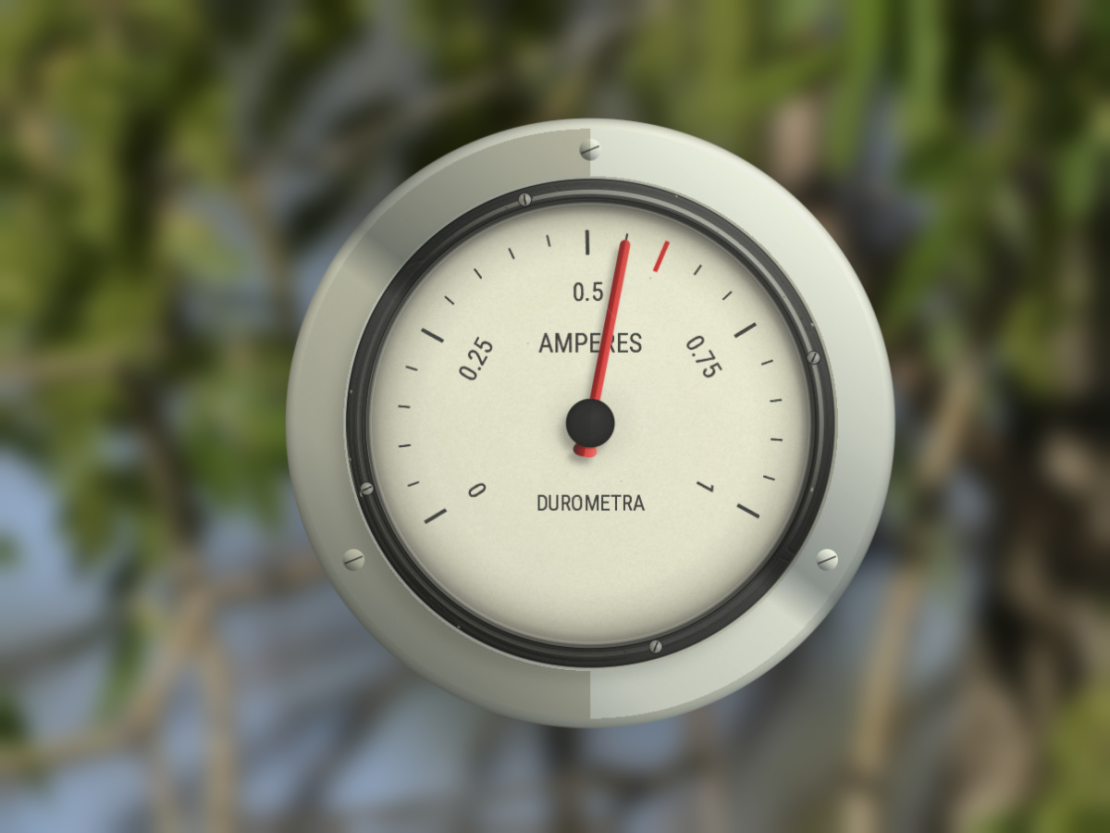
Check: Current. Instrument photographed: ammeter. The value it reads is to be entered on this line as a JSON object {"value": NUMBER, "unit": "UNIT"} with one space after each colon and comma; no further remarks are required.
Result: {"value": 0.55, "unit": "A"}
